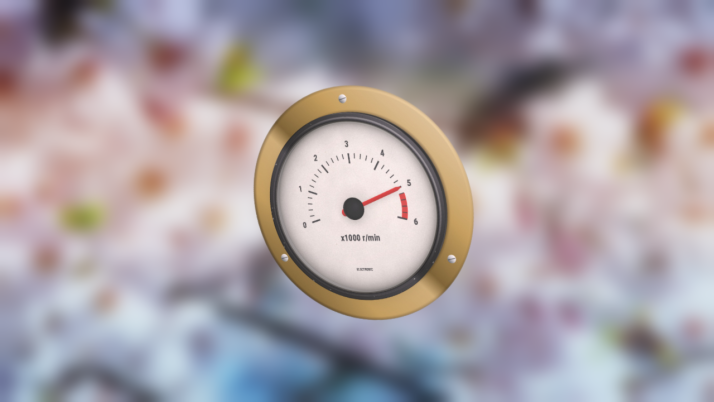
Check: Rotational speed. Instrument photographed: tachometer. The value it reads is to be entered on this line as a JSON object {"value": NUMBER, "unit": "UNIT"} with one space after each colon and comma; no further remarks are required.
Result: {"value": 5000, "unit": "rpm"}
